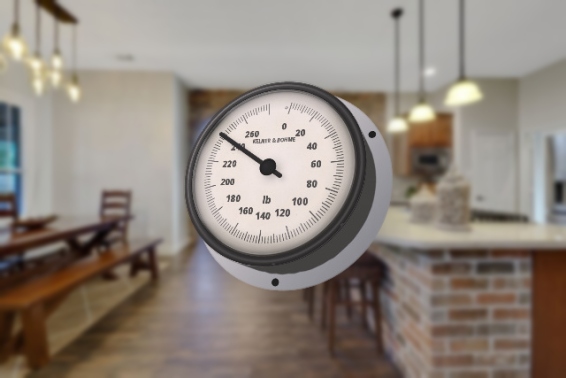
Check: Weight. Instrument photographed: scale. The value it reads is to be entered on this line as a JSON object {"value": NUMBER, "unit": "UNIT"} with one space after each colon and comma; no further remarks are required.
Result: {"value": 240, "unit": "lb"}
